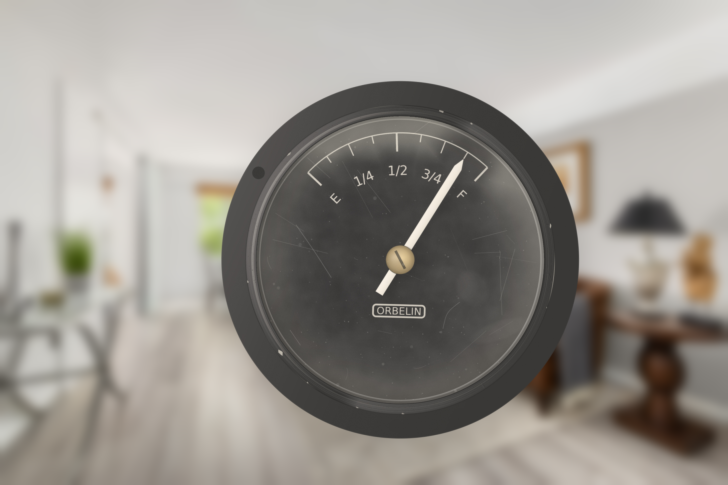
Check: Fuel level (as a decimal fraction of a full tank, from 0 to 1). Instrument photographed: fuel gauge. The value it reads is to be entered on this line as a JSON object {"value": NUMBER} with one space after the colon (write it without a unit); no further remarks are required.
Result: {"value": 0.875}
